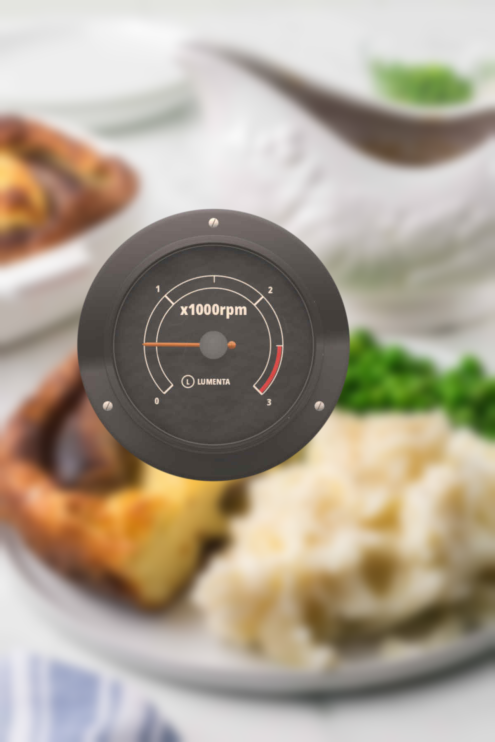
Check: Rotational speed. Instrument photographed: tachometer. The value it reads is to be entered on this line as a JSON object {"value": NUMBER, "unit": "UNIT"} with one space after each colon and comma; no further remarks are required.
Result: {"value": 500, "unit": "rpm"}
